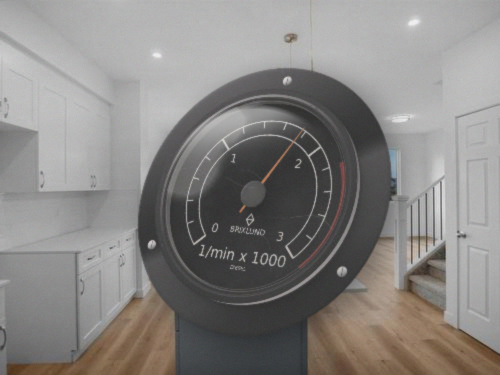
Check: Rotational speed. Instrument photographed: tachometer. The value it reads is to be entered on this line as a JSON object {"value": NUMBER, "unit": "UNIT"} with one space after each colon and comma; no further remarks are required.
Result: {"value": 1800, "unit": "rpm"}
